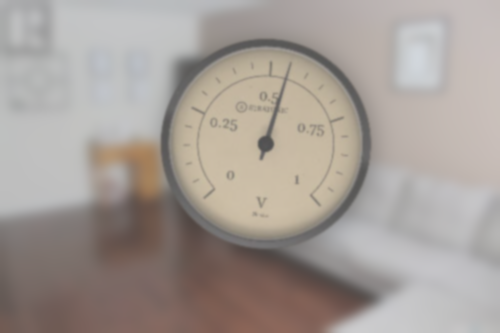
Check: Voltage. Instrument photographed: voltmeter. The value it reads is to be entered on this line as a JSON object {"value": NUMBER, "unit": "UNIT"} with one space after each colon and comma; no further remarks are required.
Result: {"value": 0.55, "unit": "V"}
